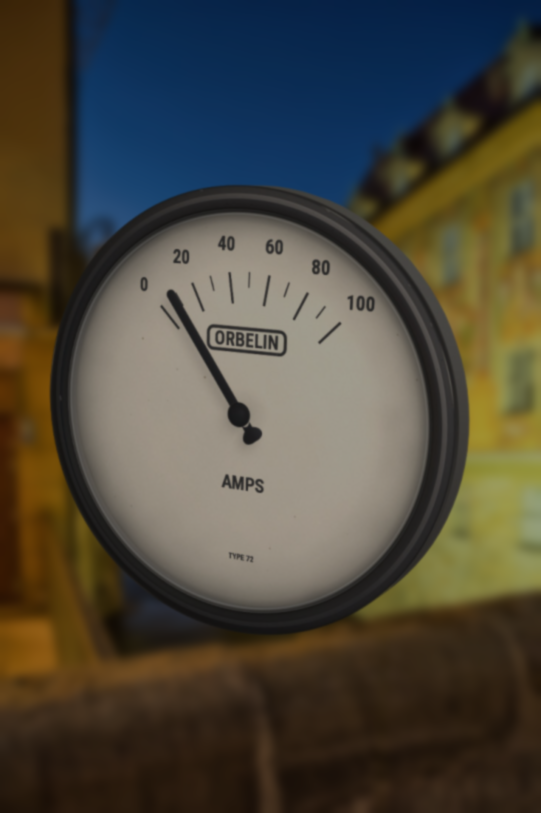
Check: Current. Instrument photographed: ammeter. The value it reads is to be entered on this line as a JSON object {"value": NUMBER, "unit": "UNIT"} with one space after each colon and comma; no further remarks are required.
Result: {"value": 10, "unit": "A"}
